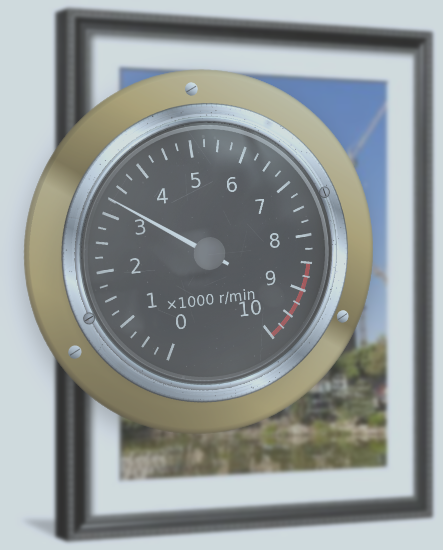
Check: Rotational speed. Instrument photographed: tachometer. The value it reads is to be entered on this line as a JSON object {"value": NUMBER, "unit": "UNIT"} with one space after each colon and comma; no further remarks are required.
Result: {"value": 3250, "unit": "rpm"}
